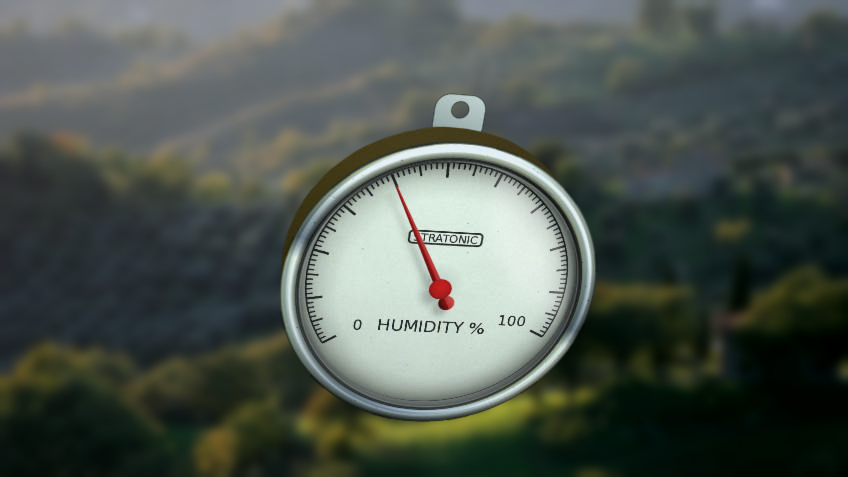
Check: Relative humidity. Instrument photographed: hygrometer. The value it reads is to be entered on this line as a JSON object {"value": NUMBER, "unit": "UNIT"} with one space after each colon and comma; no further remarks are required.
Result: {"value": 40, "unit": "%"}
